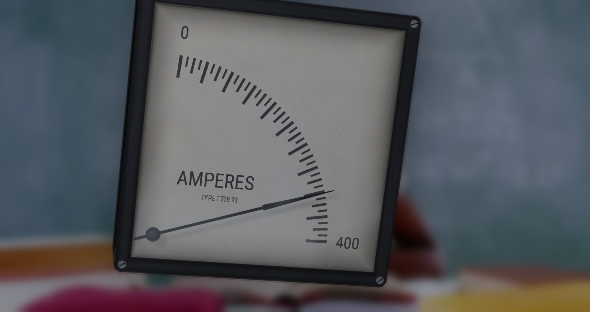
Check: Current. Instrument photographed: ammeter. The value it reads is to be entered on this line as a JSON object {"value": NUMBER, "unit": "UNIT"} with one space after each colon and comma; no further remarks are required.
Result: {"value": 320, "unit": "A"}
